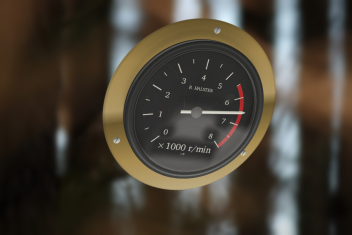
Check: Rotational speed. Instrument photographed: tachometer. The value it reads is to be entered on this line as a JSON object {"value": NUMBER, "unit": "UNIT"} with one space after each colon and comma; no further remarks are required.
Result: {"value": 6500, "unit": "rpm"}
